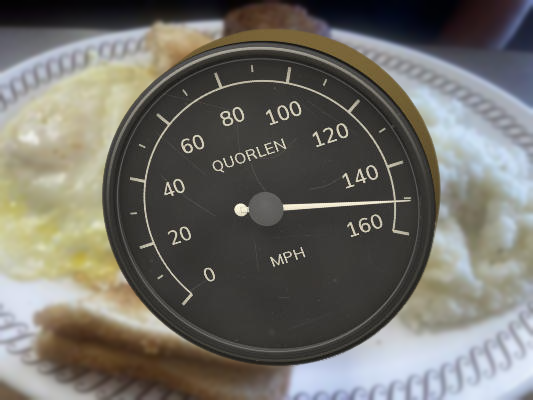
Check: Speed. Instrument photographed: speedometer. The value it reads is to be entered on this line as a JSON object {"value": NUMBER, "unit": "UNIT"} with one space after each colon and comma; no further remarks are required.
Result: {"value": 150, "unit": "mph"}
